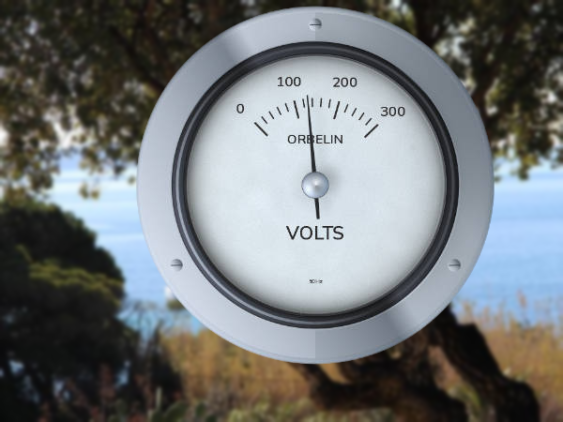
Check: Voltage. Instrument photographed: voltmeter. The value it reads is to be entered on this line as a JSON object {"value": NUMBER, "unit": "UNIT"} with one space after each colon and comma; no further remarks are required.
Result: {"value": 130, "unit": "V"}
